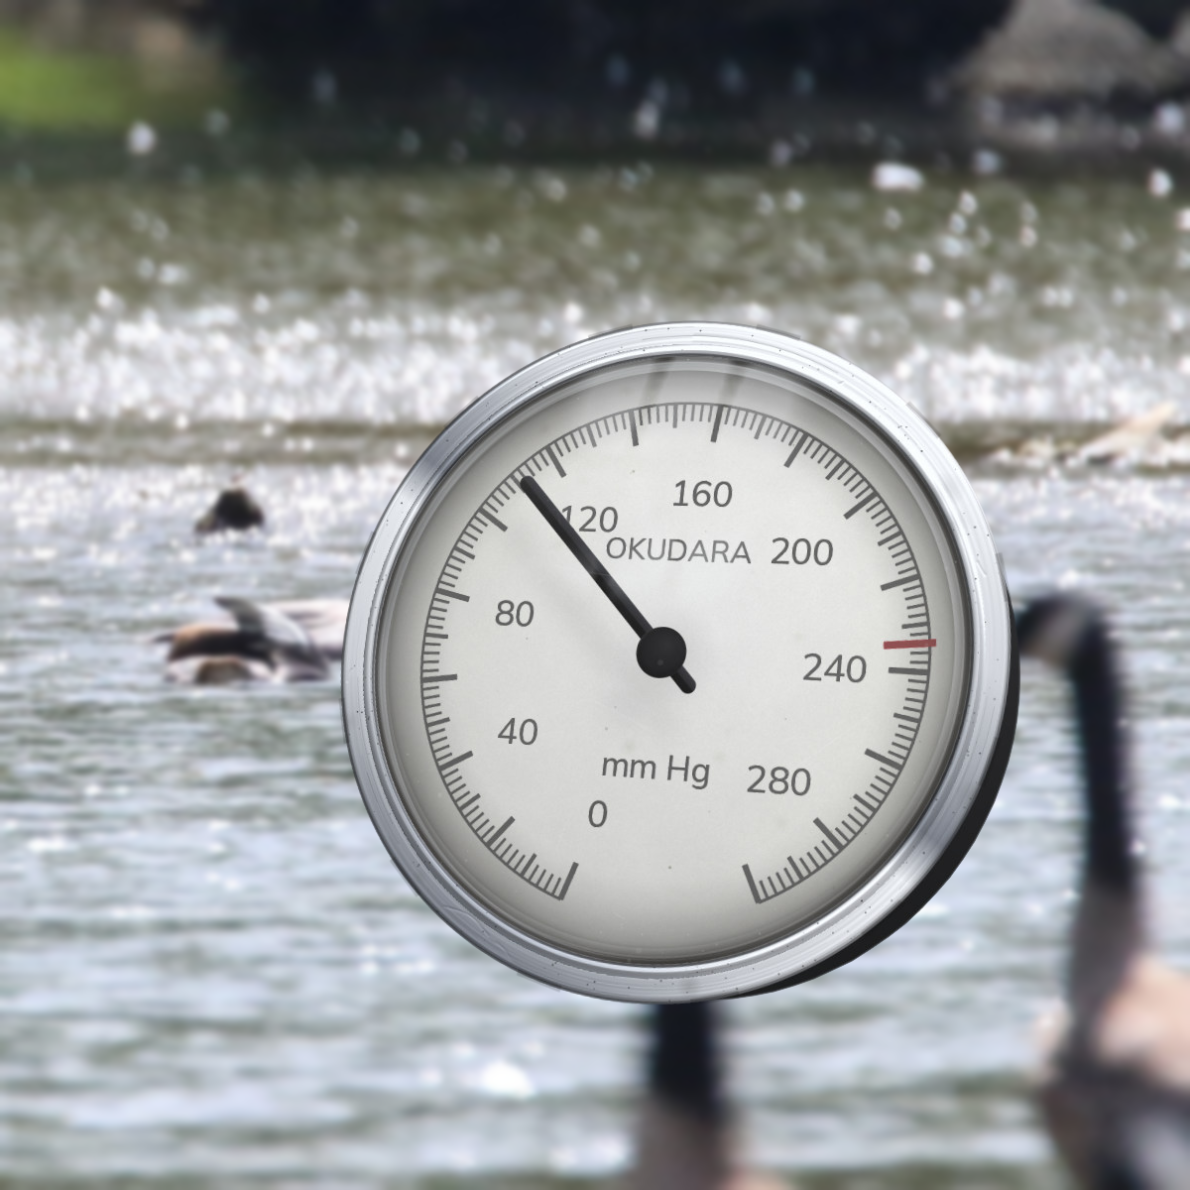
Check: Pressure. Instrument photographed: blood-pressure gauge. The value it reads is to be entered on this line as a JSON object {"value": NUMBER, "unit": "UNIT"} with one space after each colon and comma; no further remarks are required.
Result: {"value": 112, "unit": "mmHg"}
